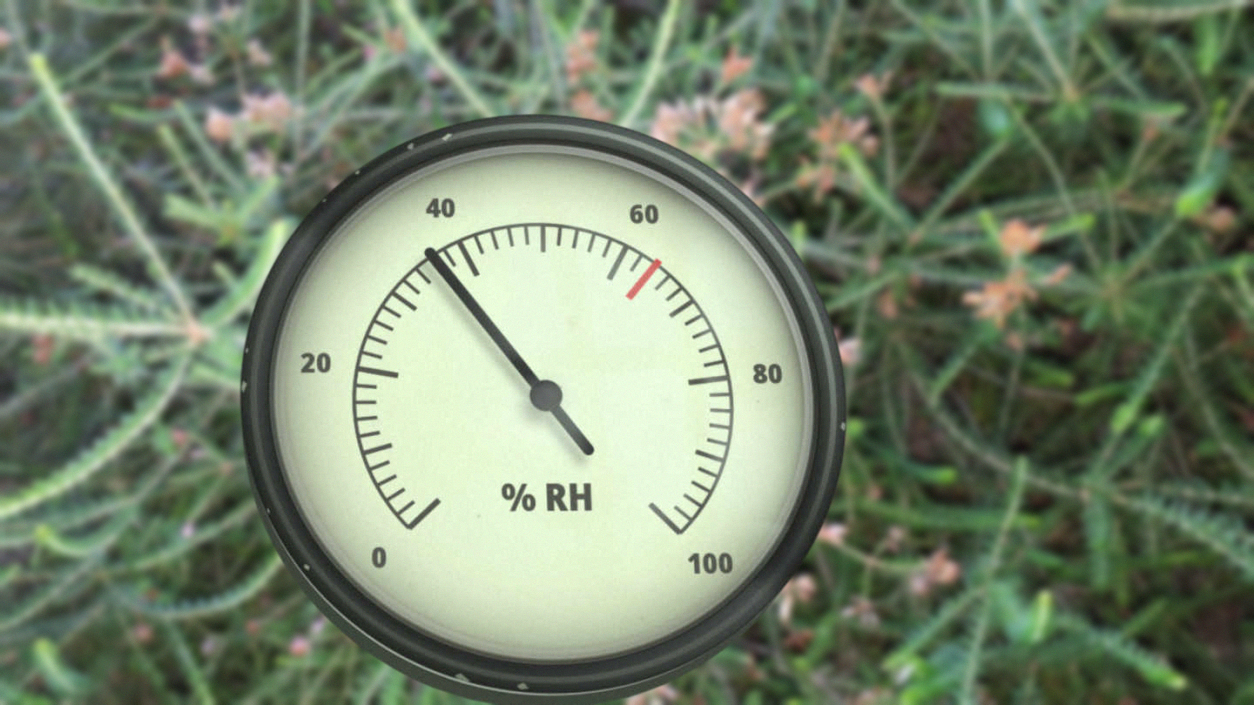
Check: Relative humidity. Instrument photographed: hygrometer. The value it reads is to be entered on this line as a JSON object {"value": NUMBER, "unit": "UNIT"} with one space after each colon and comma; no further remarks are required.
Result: {"value": 36, "unit": "%"}
